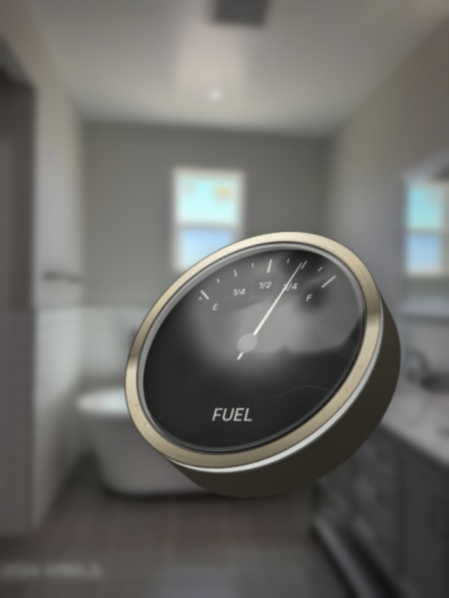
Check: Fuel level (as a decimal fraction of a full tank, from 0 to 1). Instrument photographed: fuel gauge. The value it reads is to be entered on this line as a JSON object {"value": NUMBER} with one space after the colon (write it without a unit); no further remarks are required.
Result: {"value": 0.75}
